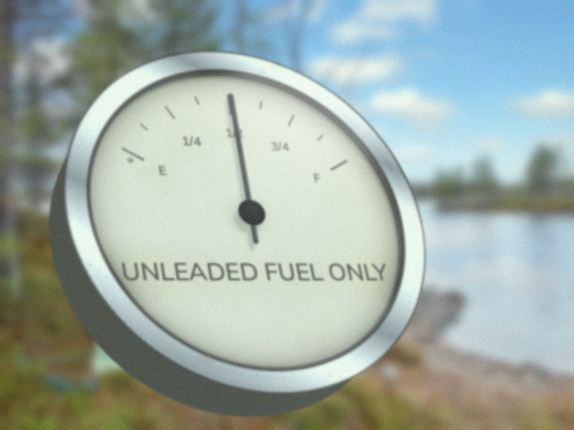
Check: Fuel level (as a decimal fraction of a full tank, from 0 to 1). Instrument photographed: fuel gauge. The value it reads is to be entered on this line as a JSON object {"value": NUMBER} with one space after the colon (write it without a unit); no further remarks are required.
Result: {"value": 0.5}
